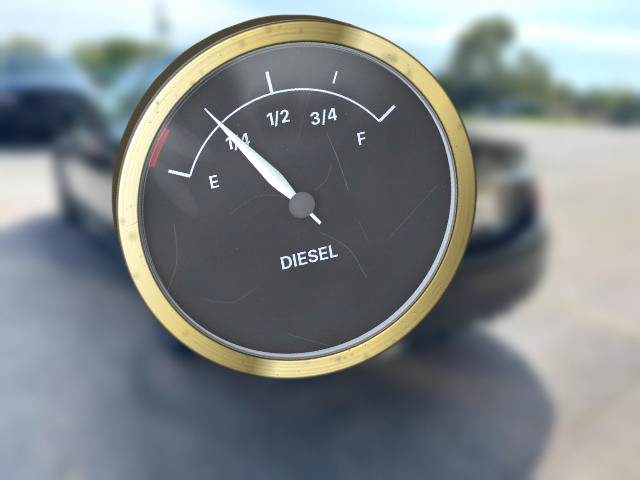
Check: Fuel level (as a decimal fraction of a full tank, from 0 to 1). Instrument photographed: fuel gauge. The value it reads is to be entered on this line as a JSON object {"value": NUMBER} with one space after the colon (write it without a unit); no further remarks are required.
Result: {"value": 0.25}
